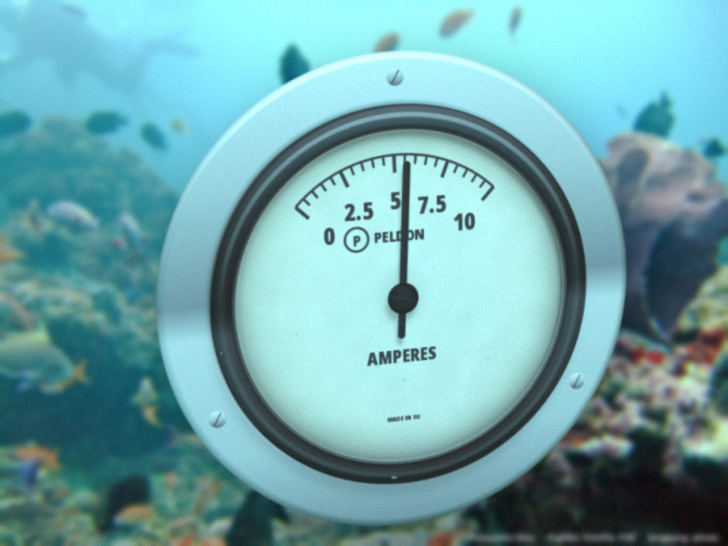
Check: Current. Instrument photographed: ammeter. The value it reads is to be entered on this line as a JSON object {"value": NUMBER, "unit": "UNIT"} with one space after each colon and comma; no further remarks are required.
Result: {"value": 5.5, "unit": "A"}
